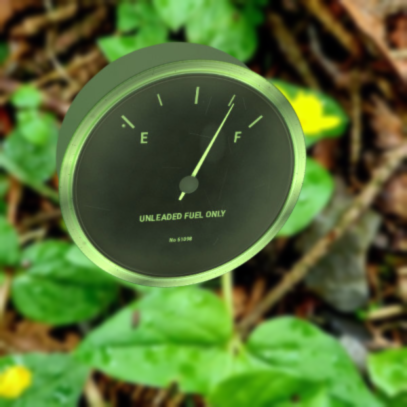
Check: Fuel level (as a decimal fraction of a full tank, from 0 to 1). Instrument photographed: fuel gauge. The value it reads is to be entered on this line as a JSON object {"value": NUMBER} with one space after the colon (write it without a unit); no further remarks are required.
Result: {"value": 0.75}
